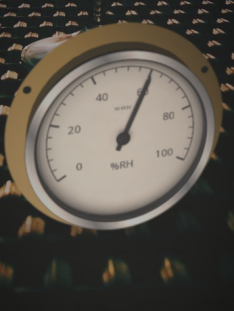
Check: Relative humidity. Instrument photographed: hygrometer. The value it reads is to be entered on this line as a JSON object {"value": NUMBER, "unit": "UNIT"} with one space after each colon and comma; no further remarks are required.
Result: {"value": 60, "unit": "%"}
